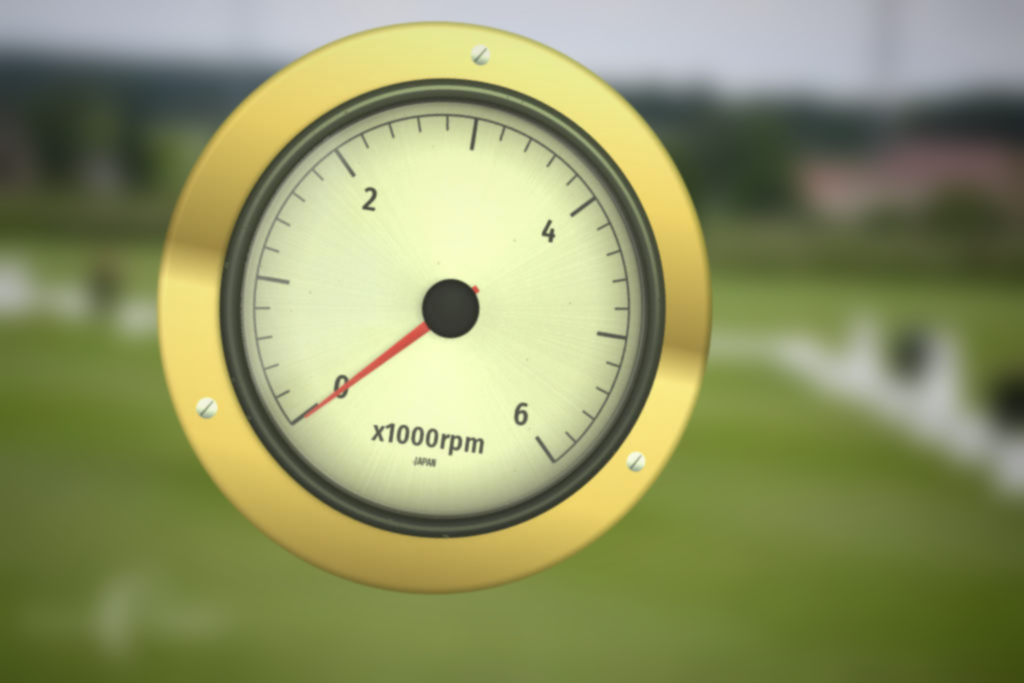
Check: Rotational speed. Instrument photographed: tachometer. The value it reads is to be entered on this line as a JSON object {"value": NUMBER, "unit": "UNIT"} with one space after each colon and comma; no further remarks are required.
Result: {"value": 0, "unit": "rpm"}
